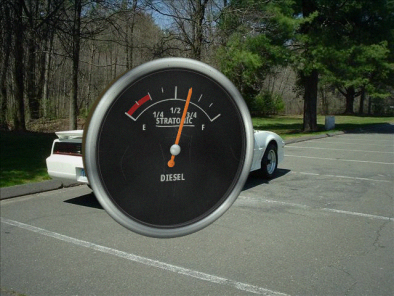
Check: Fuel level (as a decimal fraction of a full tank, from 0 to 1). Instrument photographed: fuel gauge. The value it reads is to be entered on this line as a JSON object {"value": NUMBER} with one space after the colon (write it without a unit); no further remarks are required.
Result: {"value": 0.625}
